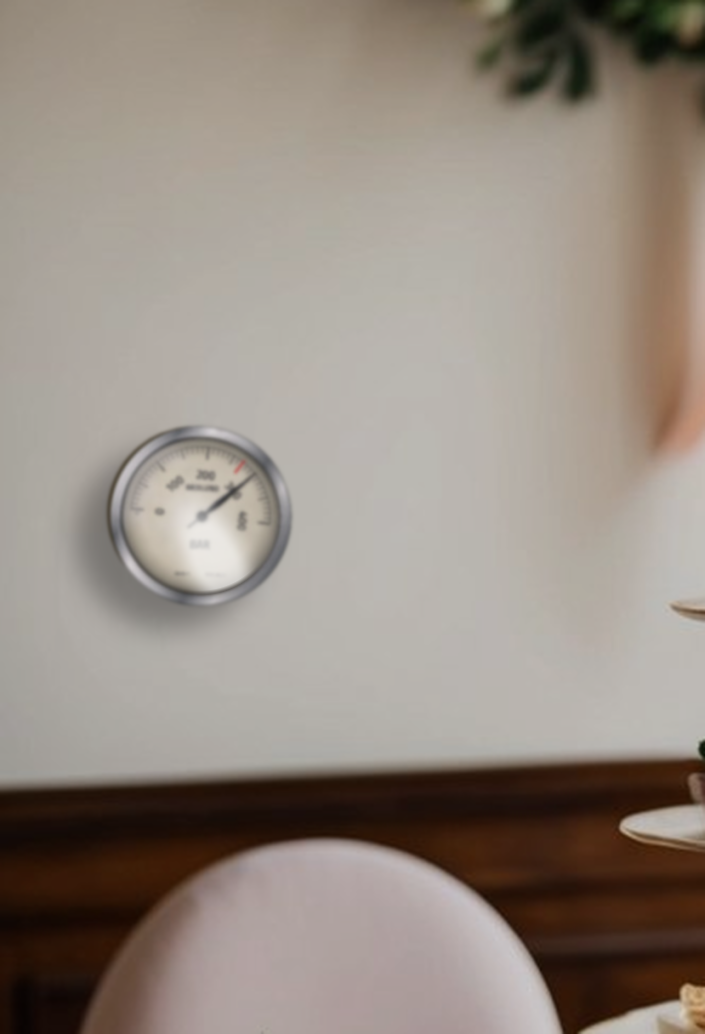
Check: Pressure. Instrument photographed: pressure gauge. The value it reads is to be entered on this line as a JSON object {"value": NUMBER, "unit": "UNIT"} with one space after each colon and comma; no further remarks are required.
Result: {"value": 300, "unit": "bar"}
